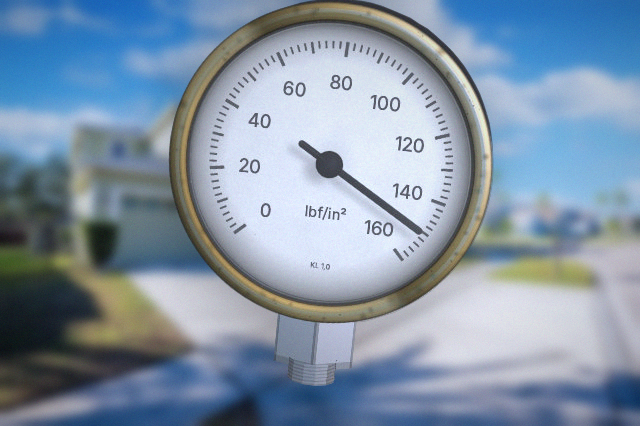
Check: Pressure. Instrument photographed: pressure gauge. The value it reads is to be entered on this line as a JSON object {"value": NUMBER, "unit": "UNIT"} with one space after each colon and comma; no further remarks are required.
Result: {"value": 150, "unit": "psi"}
